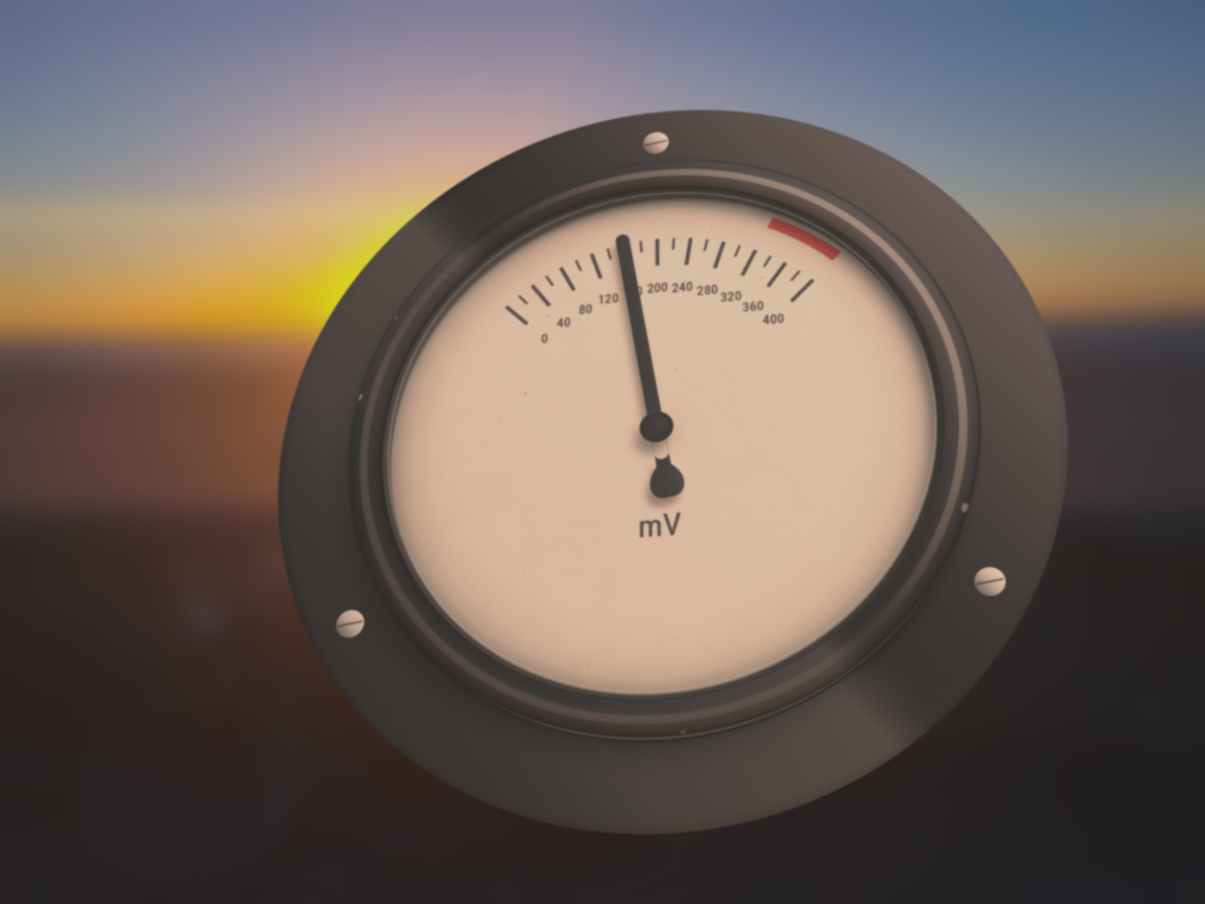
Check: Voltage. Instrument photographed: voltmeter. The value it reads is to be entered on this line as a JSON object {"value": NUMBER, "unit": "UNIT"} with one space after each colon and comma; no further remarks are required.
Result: {"value": 160, "unit": "mV"}
